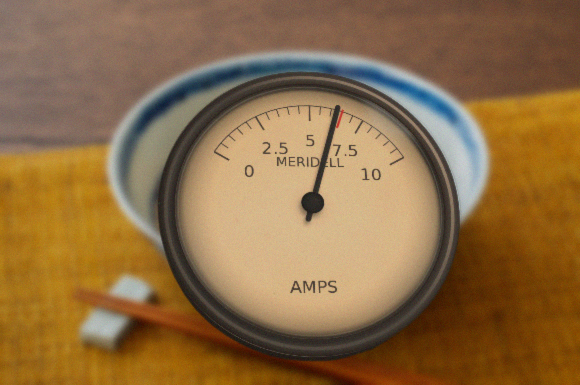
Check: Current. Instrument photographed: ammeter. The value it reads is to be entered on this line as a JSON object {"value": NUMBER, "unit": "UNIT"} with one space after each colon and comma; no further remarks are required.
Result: {"value": 6.25, "unit": "A"}
